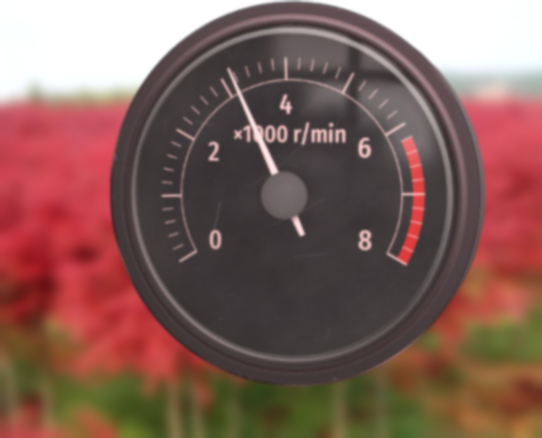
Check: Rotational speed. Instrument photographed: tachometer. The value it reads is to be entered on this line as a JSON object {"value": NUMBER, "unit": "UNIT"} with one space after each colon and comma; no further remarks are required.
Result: {"value": 3200, "unit": "rpm"}
